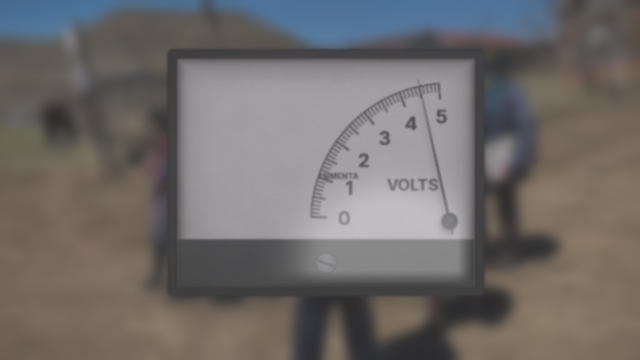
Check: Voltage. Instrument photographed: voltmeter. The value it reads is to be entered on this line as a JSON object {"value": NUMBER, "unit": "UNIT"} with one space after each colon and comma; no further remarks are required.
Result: {"value": 4.5, "unit": "V"}
